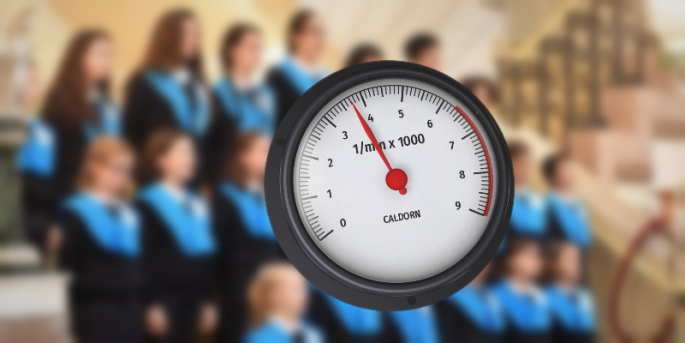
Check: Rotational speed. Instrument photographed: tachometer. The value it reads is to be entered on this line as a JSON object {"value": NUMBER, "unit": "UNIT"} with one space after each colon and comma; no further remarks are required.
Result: {"value": 3700, "unit": "rpm"}
